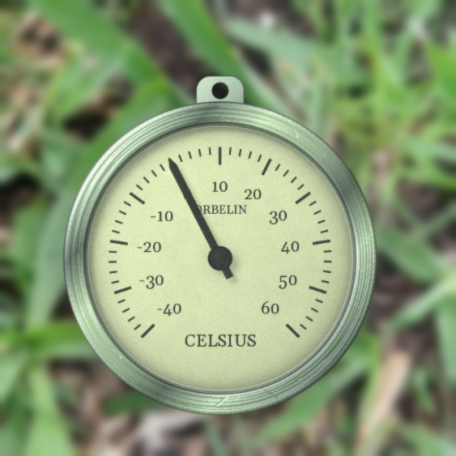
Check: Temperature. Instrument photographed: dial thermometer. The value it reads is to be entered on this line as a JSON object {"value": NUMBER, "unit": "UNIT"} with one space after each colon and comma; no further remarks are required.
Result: {"value": 0, "unit": "°C"}
